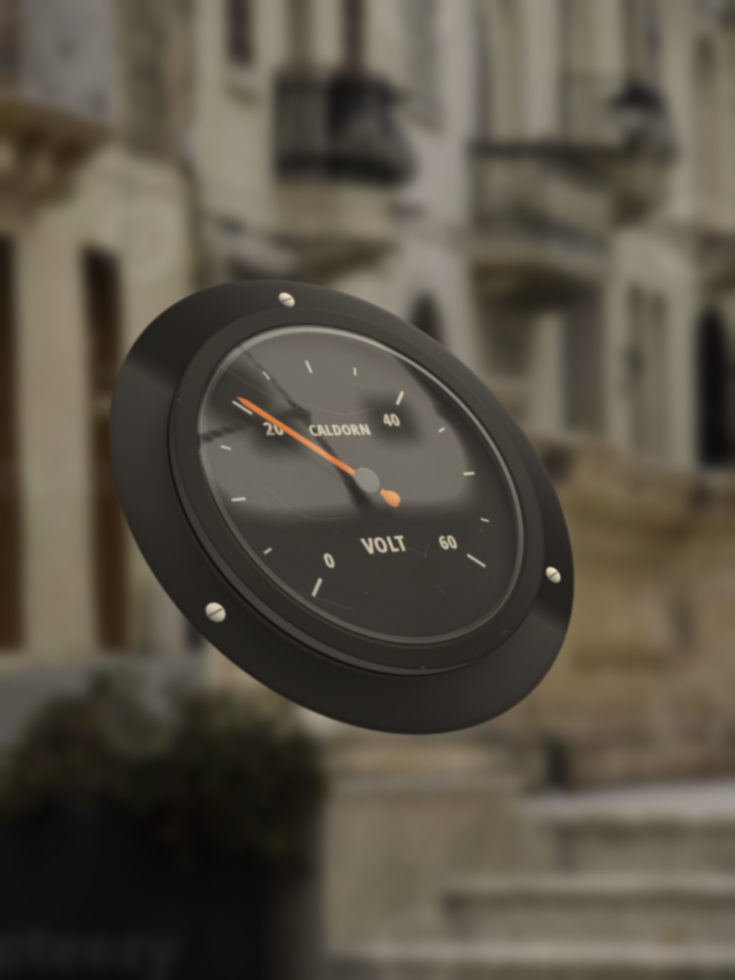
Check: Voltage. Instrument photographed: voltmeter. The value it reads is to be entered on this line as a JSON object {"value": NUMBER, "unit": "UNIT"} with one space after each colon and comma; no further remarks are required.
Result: {"value": 20, "unit": "V"}
